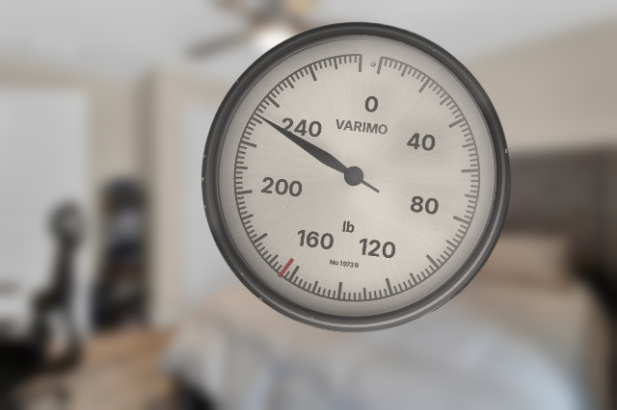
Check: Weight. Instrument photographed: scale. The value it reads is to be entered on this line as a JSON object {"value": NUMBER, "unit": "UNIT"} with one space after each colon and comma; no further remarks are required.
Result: {"value": 232, "unit": "lb"}
